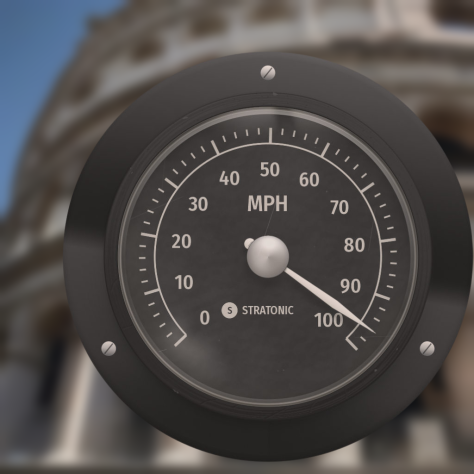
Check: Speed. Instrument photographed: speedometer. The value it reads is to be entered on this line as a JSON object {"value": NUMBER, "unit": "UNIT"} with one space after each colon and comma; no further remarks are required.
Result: {"value": 96, "unit": "mph"}
